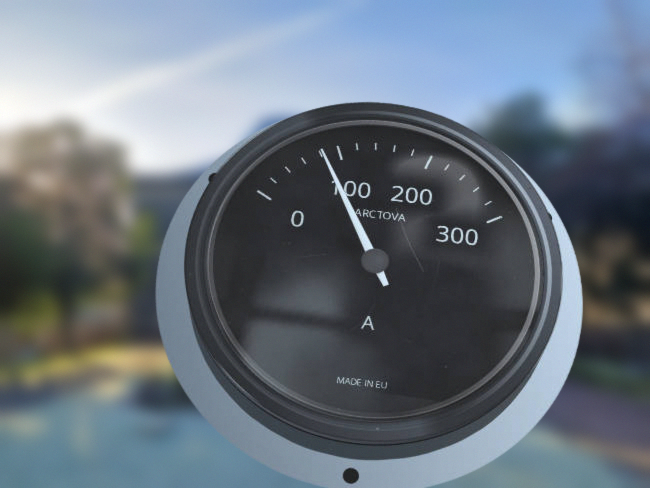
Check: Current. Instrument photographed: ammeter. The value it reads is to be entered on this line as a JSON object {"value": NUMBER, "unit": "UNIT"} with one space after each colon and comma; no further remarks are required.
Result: {"value": 80, "unit": "A"}
